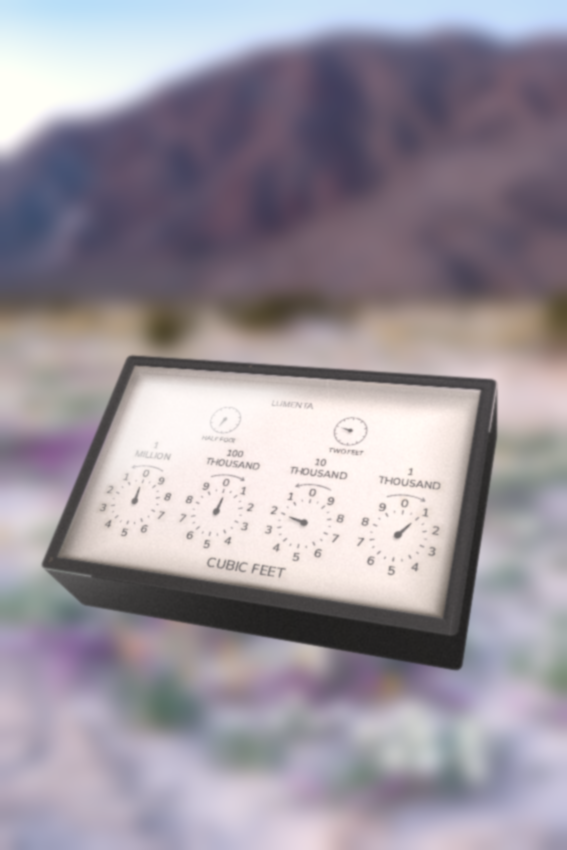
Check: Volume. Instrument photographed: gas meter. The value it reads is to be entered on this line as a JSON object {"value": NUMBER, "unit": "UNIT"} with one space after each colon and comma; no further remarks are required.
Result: {"value": 2100, "unit": "ft³"}
